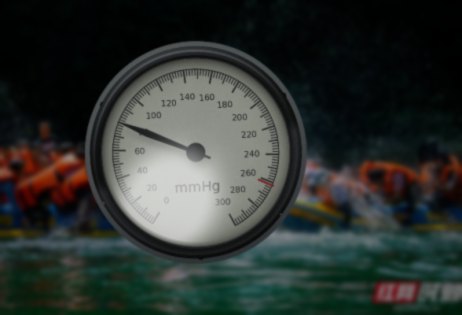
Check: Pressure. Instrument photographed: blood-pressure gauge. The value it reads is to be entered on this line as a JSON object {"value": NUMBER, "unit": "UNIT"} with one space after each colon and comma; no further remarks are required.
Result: {"value": 80, "unit": "mmHg"}
